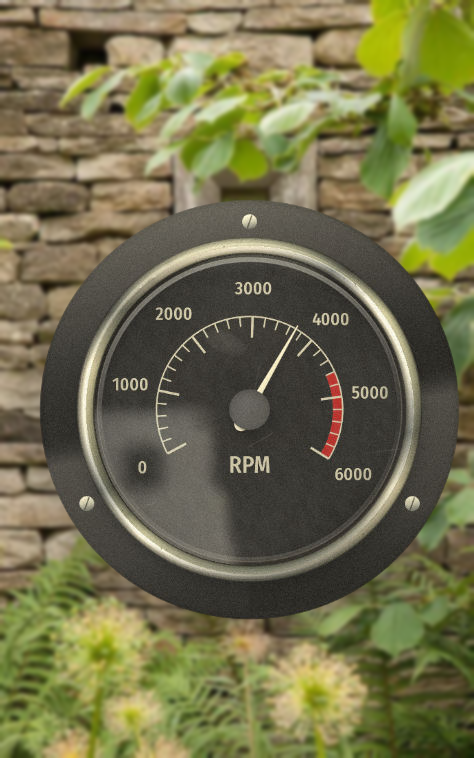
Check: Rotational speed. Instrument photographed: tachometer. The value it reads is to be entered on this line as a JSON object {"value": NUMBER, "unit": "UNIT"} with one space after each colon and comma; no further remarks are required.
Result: {"value": 3700, "unit": "rpm"}
